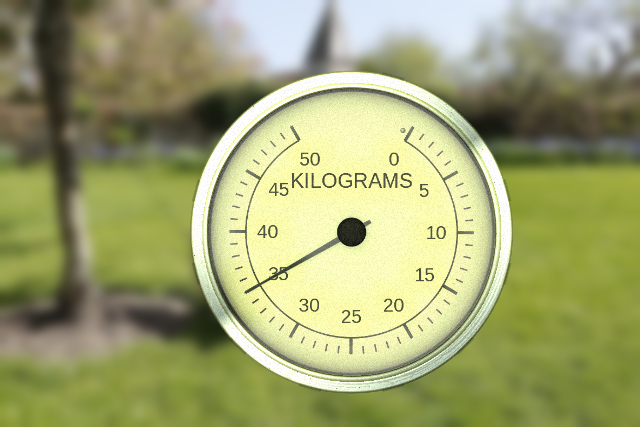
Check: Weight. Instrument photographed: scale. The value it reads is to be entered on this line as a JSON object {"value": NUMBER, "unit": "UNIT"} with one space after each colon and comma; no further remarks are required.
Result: {"value": 35, "unit": "kg"}
